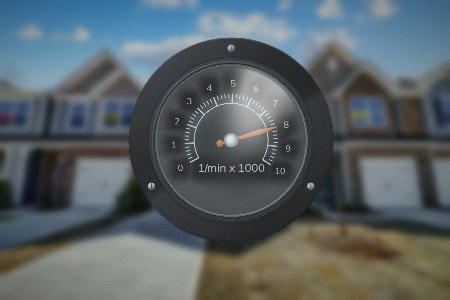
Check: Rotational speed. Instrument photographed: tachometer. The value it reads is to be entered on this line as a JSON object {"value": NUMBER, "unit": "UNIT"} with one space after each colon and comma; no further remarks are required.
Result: {"value": 8000, "unit": "rpm"}
